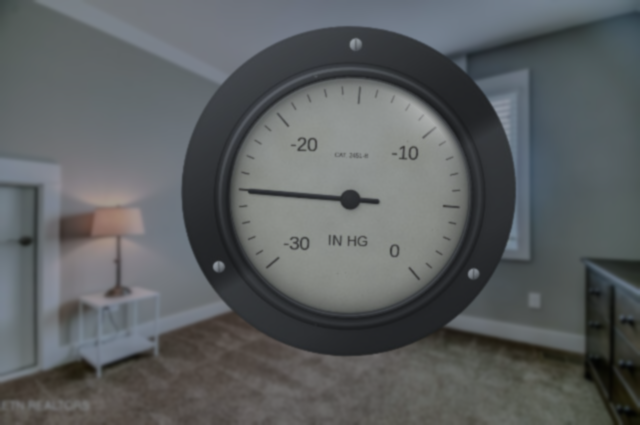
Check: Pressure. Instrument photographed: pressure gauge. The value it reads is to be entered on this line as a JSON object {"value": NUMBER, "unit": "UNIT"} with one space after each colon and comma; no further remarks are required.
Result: {"value": -25, "unit": "inHg"}
